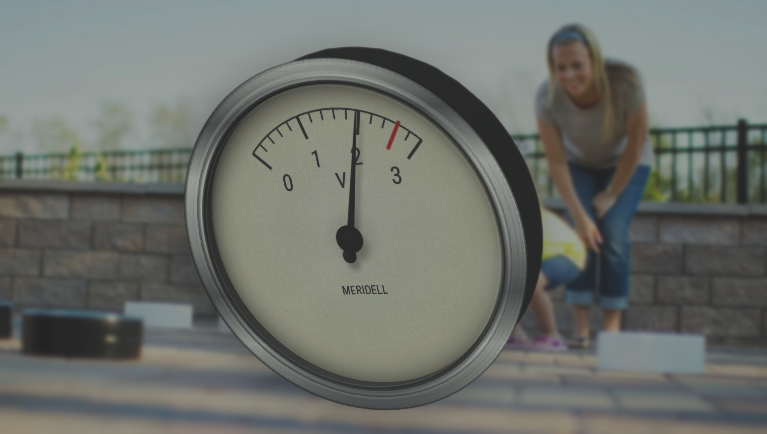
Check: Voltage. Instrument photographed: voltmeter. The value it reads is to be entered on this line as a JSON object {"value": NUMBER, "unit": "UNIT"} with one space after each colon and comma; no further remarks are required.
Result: {"value": 2, "unit": "V"}
